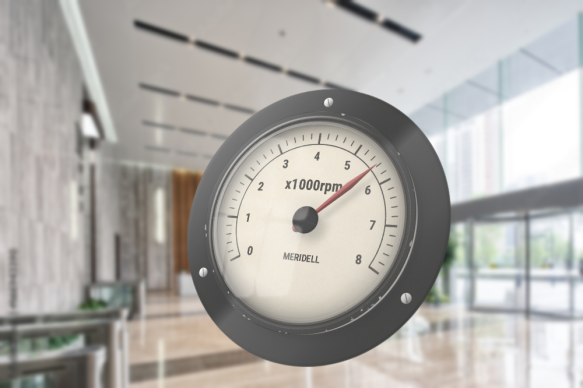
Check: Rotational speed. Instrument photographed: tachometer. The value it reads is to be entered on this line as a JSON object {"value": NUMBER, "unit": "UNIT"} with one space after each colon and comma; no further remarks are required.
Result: {"value": 5600, "unit": "rpm"}
